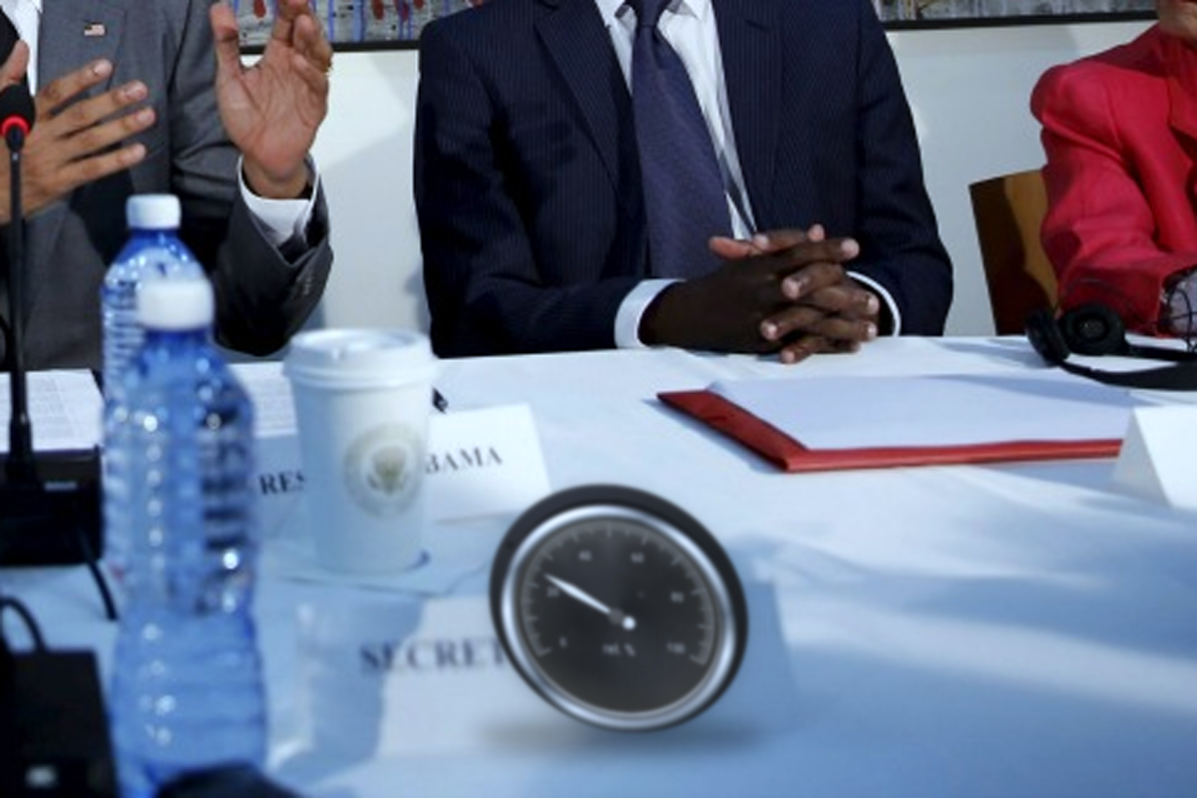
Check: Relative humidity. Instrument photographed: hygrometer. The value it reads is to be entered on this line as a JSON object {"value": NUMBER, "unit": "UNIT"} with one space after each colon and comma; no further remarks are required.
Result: {"value": 25, "unit": "%"}
